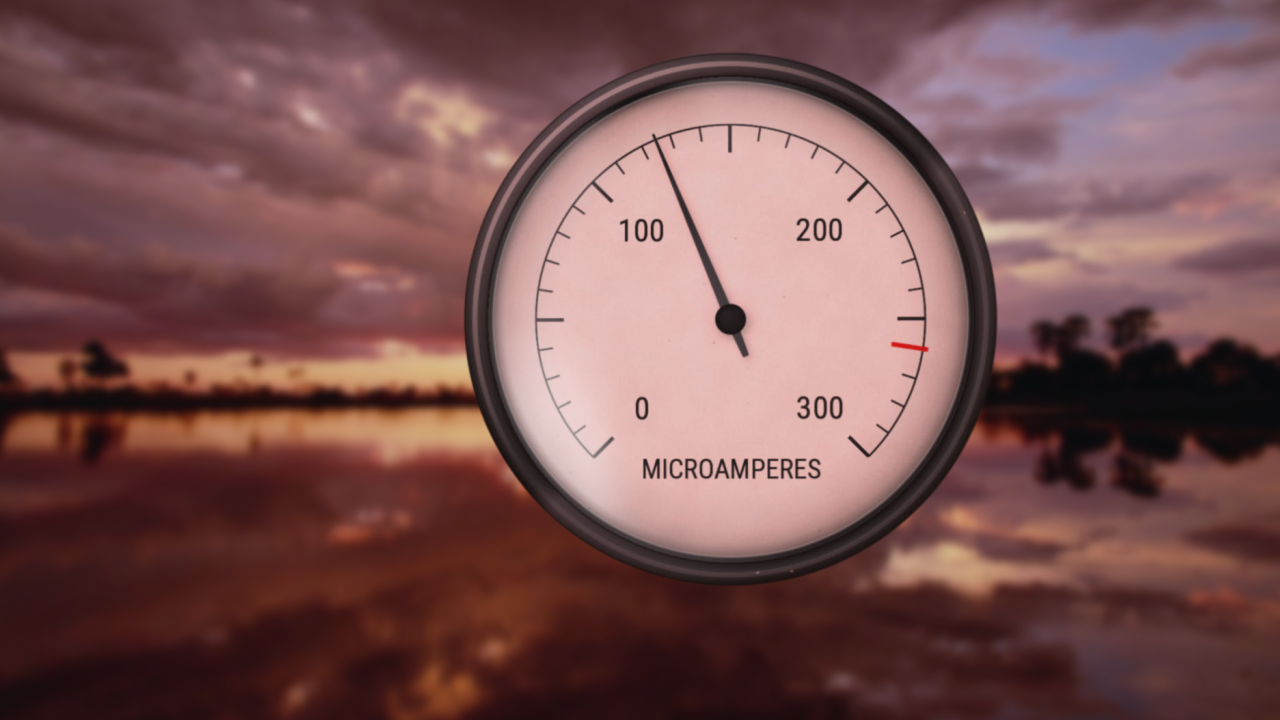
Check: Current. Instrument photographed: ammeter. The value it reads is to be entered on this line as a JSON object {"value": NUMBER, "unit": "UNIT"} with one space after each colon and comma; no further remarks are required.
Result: {"value": 125, "unit": "µA"}
